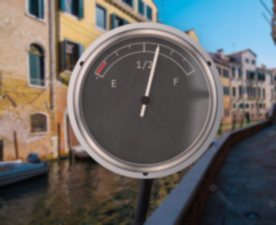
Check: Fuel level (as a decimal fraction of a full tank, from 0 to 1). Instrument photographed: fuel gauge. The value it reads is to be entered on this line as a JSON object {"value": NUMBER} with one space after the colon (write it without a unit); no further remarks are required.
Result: {"value": 0.625}
